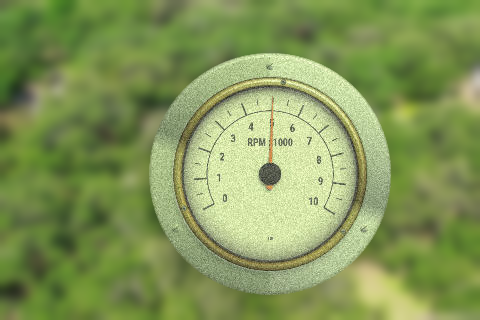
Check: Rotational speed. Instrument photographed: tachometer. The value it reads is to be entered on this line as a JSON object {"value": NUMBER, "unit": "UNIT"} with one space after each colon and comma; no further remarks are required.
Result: {"value": 5000, "unit": "rpm"}
